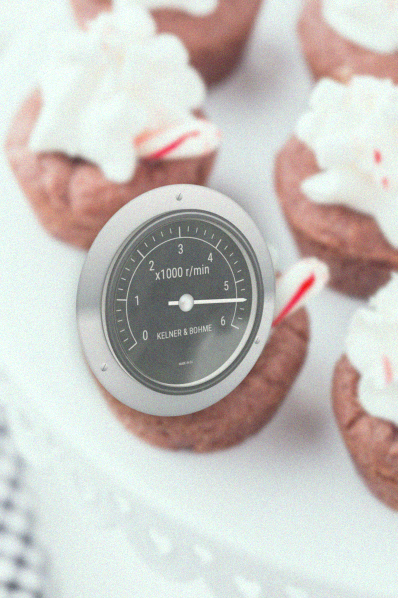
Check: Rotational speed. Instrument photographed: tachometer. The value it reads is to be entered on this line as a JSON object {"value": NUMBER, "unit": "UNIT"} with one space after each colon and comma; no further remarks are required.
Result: {"value": 5400, "unit": "rpm"}
